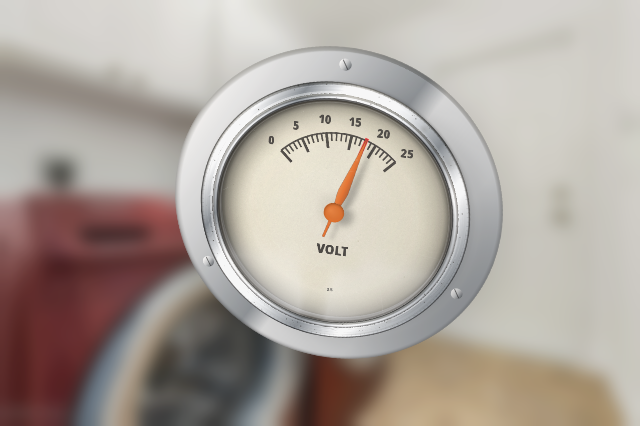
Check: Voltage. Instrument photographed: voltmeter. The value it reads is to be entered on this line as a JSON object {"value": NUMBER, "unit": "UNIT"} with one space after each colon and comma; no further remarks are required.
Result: {"value": 18, "unit": "V"}
